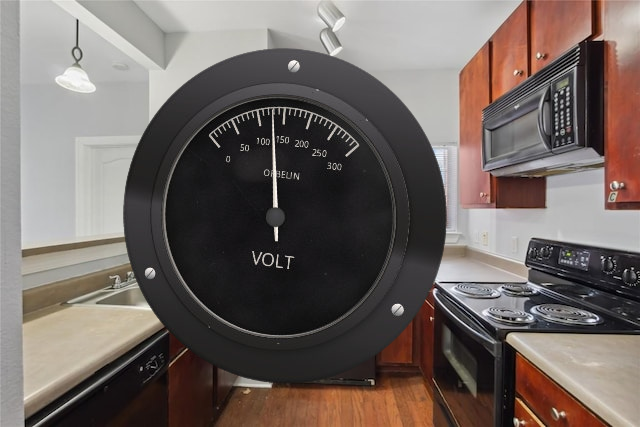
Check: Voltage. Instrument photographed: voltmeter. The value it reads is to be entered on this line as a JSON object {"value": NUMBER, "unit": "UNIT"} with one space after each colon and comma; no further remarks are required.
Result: {"value": 130, "unit": "V"}
